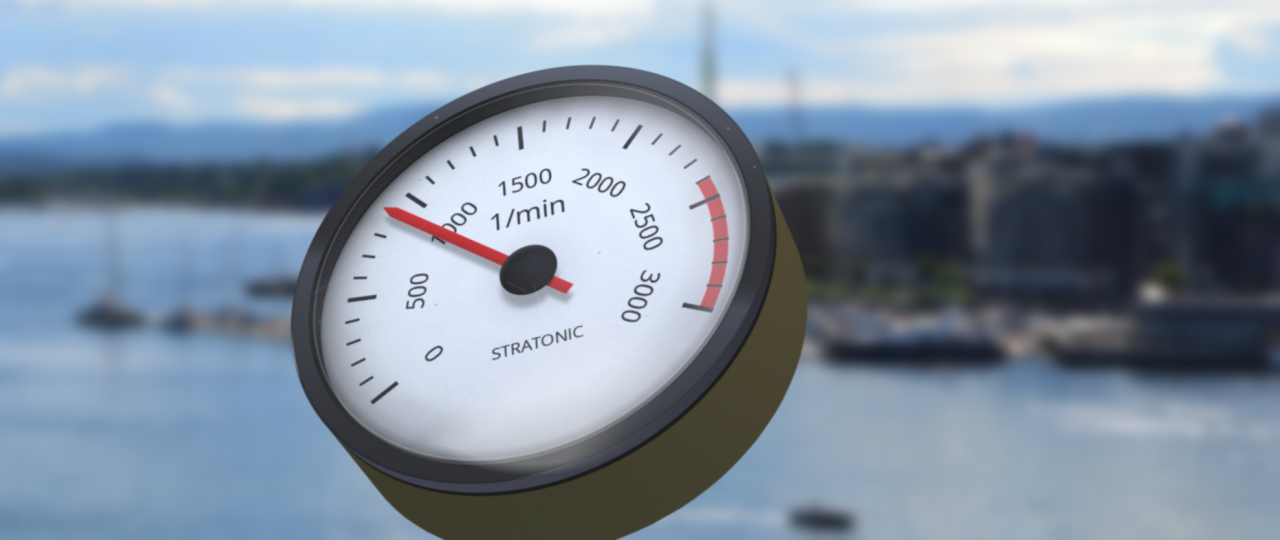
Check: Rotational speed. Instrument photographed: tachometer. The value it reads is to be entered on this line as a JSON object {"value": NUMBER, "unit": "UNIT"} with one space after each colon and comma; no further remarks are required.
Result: {"value": 900, "unit": "rpm"}
